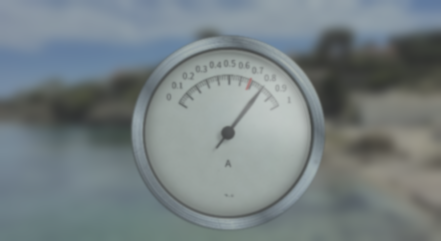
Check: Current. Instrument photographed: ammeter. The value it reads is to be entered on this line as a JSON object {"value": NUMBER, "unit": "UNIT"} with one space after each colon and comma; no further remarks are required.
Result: {"value": 0.8, "unit": "A"}
